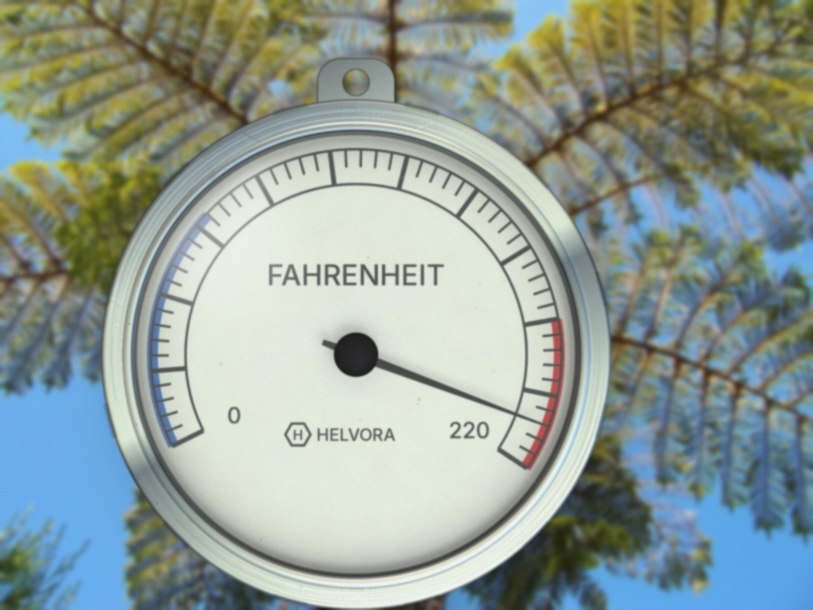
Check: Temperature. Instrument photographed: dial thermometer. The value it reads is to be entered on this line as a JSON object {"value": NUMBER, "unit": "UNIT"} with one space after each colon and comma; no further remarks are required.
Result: {"value": 208, "unit": "°F"}
